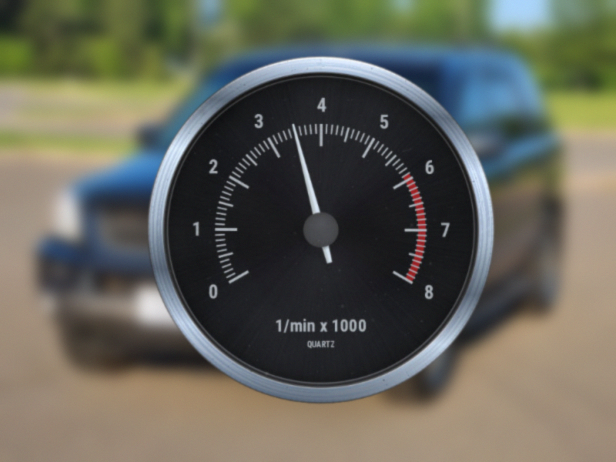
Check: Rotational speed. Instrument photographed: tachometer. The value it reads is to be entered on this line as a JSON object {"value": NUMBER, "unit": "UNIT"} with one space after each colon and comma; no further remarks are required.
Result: {"value": 3500, "unit": "rpm"}
